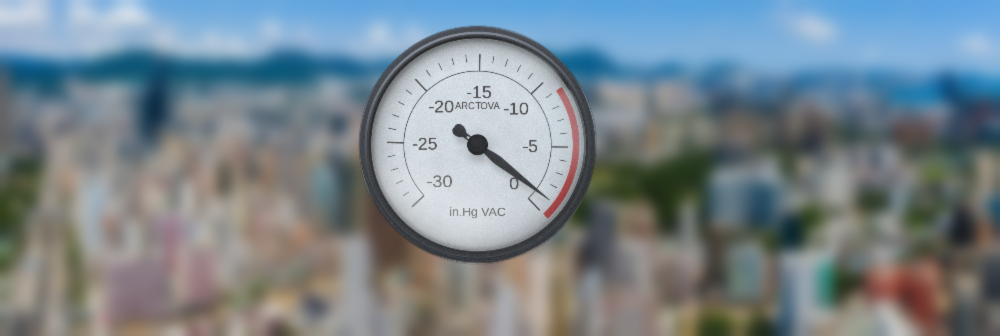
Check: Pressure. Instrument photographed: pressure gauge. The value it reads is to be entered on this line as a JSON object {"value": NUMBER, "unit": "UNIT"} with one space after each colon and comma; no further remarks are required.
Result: {"value": -1, "unit": "inHg"}
